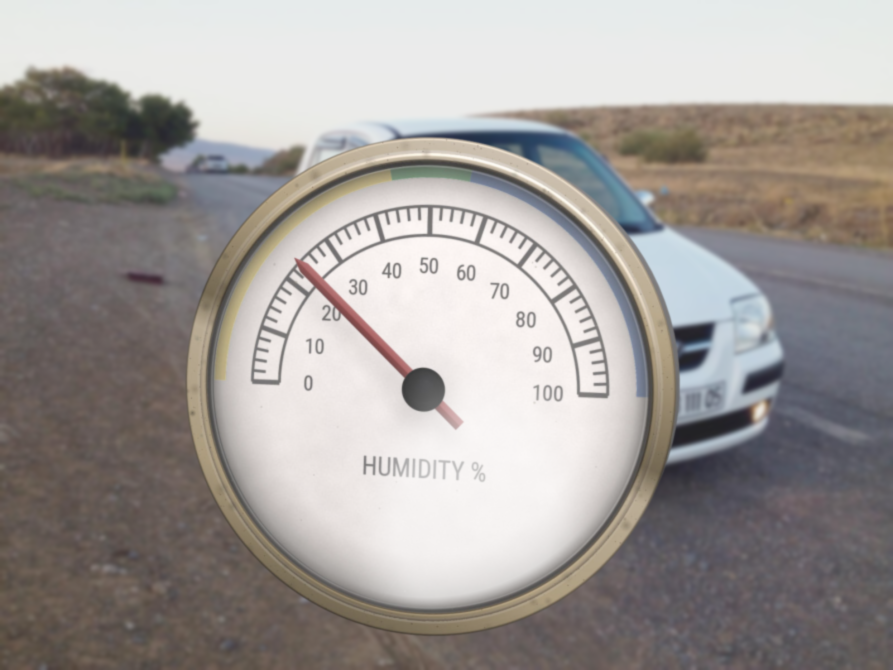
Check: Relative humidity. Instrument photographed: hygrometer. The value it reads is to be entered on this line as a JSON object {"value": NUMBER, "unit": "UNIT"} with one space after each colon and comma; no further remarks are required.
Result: {"value": 24, "unit": "%"}
